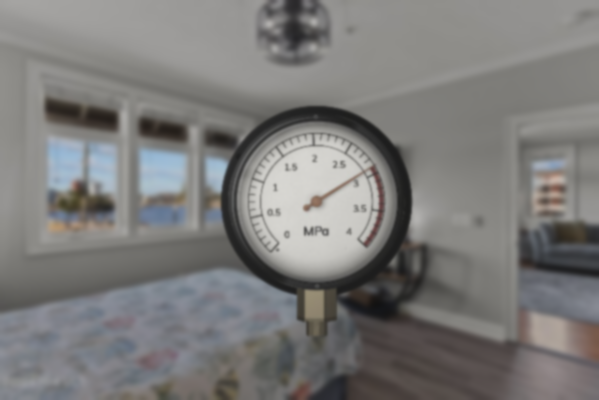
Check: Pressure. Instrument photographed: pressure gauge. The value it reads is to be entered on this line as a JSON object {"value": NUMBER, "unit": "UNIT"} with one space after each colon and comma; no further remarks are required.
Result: {"value": 2.9, "unit": "MPa"}
